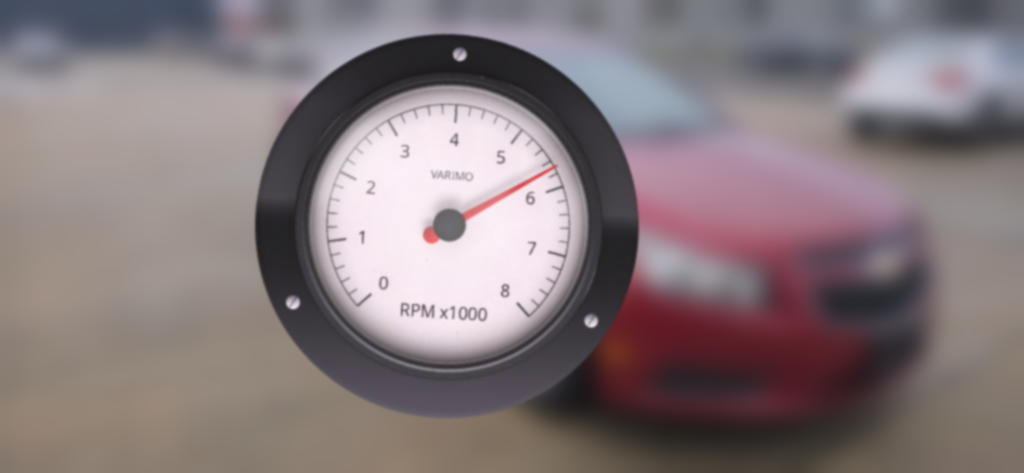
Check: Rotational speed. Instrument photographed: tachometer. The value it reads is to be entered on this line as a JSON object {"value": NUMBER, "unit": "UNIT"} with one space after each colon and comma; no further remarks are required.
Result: {"value": 5700, "unit": "rpm"}
